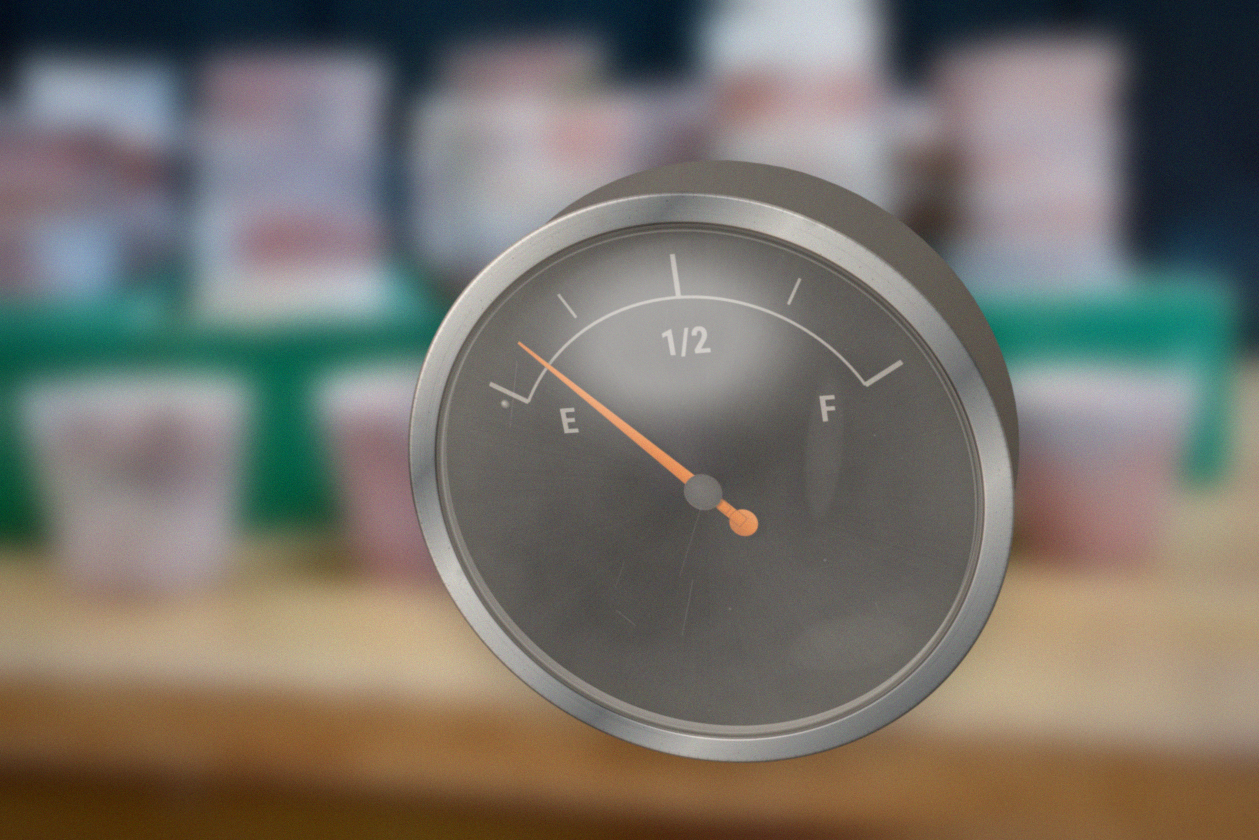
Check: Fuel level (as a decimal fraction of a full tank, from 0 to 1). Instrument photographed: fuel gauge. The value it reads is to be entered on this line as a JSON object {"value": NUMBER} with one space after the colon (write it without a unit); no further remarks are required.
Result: {"value": 0.125}
